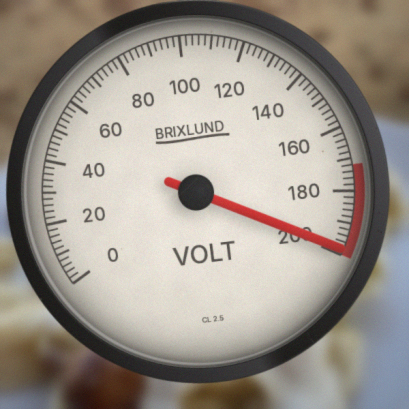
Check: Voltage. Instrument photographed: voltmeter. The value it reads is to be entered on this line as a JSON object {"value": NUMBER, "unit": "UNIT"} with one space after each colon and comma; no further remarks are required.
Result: {"value": 198, "unit": "V"}
